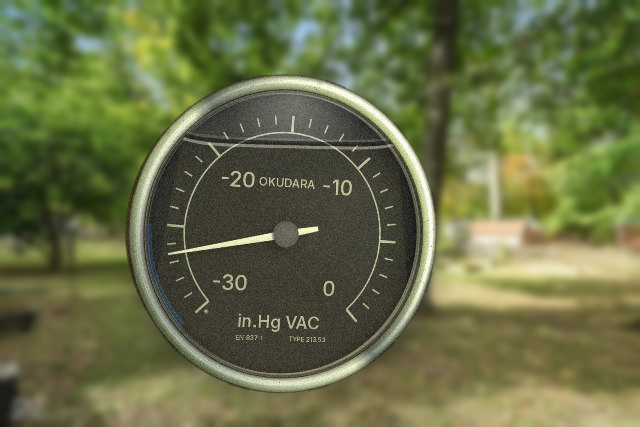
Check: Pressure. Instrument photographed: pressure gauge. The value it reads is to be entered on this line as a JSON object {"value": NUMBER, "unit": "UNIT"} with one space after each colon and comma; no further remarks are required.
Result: {"value": -26.5, "unit": "inHg"}
